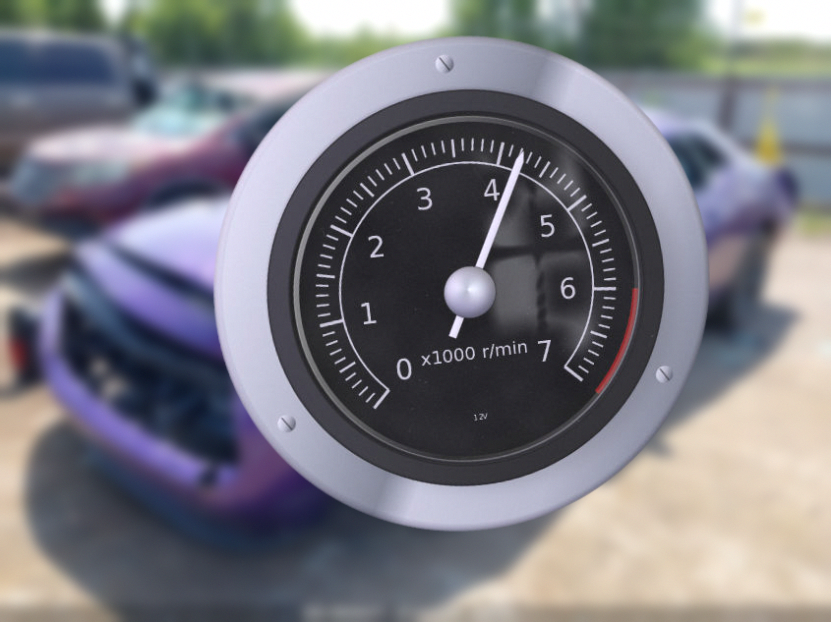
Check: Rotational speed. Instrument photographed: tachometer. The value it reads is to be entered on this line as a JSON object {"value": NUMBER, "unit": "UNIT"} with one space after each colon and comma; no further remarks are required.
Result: {"value": 4200, "unit": "rpm"}
